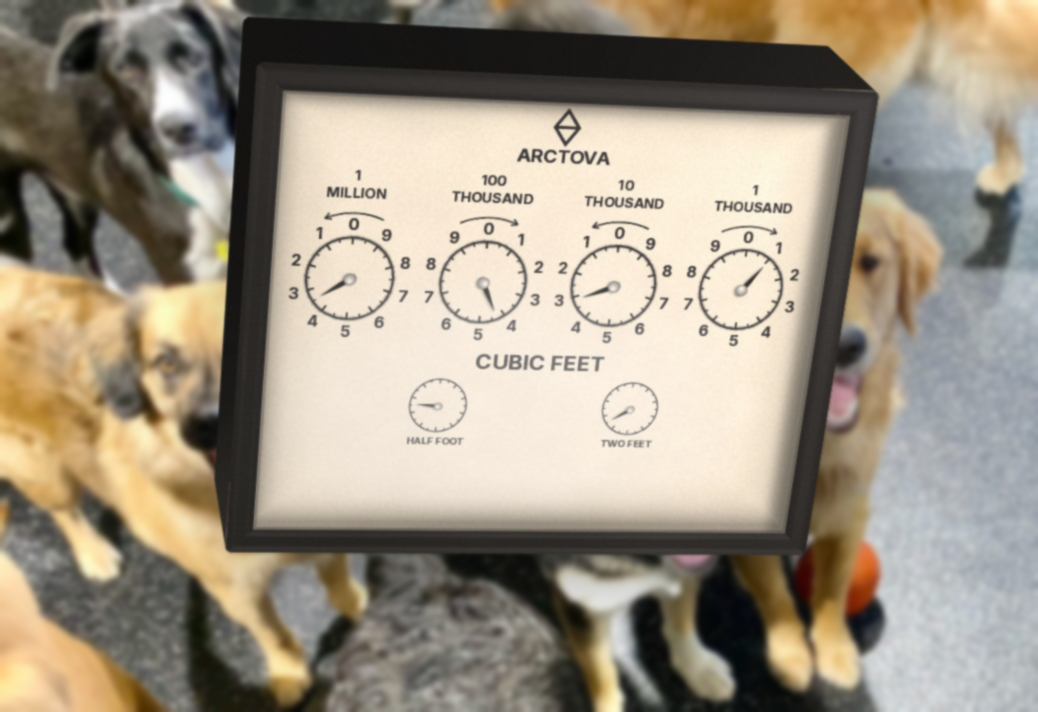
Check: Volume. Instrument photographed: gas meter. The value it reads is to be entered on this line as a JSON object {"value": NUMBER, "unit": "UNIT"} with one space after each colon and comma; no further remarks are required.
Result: {"value": 343100, "unit": "ft³"}
